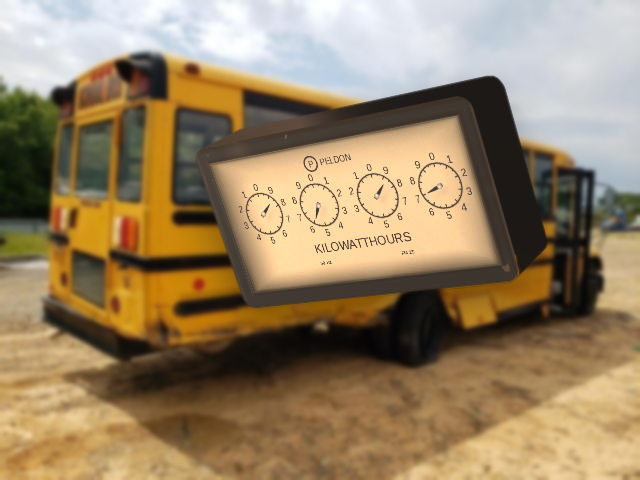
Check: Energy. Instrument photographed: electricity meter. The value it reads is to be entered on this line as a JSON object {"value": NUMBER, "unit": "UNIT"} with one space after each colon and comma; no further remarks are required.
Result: {"value": 8587, "unit": "kWh"}
